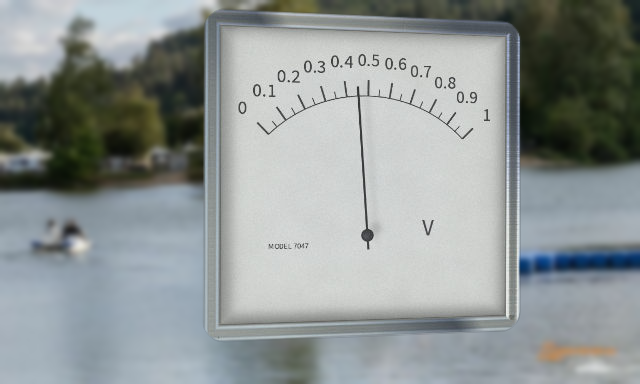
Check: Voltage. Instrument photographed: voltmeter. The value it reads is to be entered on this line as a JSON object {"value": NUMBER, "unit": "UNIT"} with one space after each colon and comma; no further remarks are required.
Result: {"value": 0.45, "unit": "V"}
